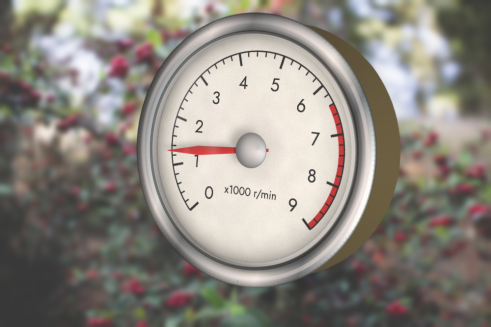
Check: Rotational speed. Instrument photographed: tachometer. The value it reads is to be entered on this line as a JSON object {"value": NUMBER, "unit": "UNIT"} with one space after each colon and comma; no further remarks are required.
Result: {"value": 1300, "unit": "rpm"}
